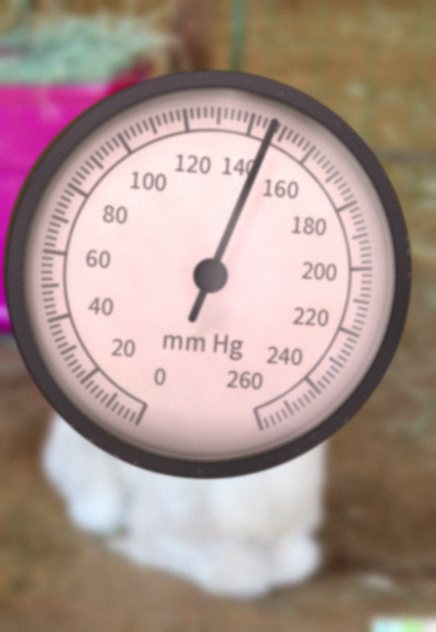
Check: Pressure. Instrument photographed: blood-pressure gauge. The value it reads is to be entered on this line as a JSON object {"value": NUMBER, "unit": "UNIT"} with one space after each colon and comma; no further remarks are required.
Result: {"value": 146, "unit": "mmHg"}
